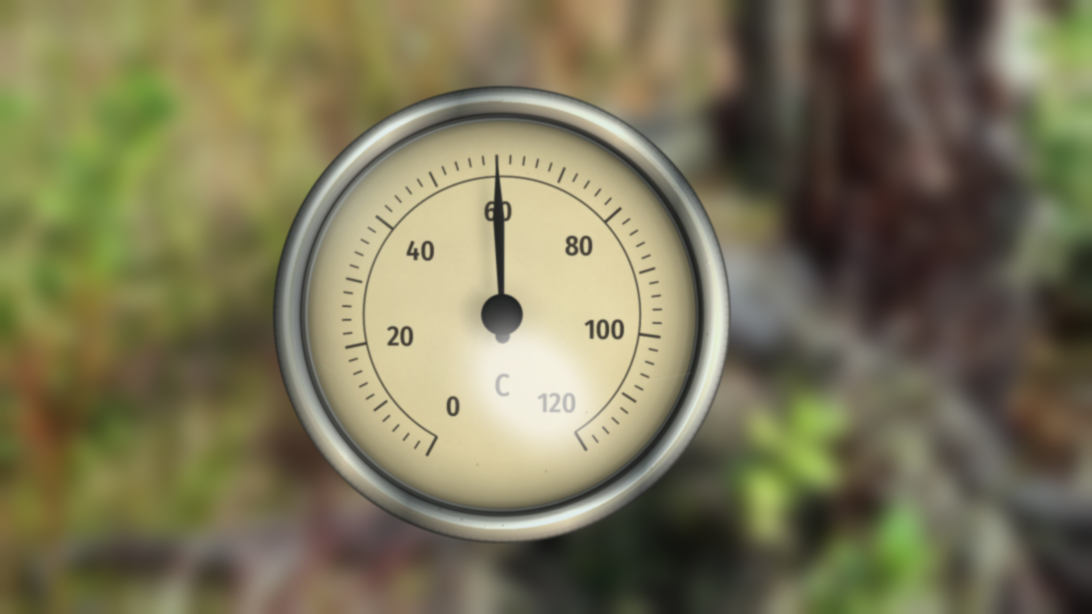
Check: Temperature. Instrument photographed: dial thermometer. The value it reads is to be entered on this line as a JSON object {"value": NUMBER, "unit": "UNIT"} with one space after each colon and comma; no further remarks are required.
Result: {"value": 60, "unit": "°C"}
